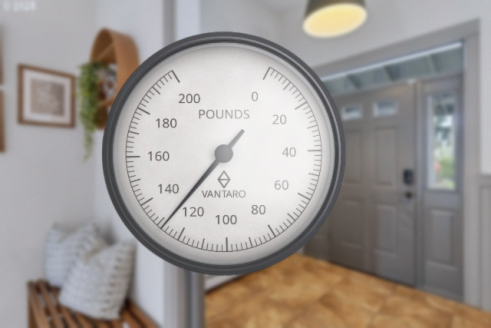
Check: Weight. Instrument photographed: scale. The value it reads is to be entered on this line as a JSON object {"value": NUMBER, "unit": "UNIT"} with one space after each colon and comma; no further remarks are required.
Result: {"value": 128, "unit": "lb"}
